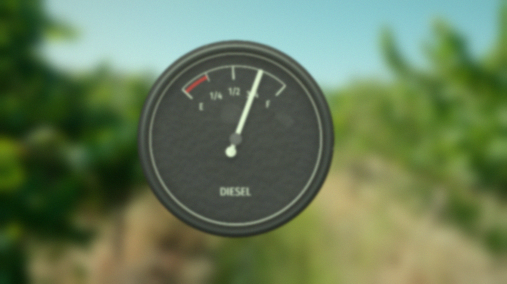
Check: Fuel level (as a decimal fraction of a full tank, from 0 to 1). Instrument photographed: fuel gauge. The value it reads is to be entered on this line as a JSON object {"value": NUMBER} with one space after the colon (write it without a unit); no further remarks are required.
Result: {"value": 0.75}
